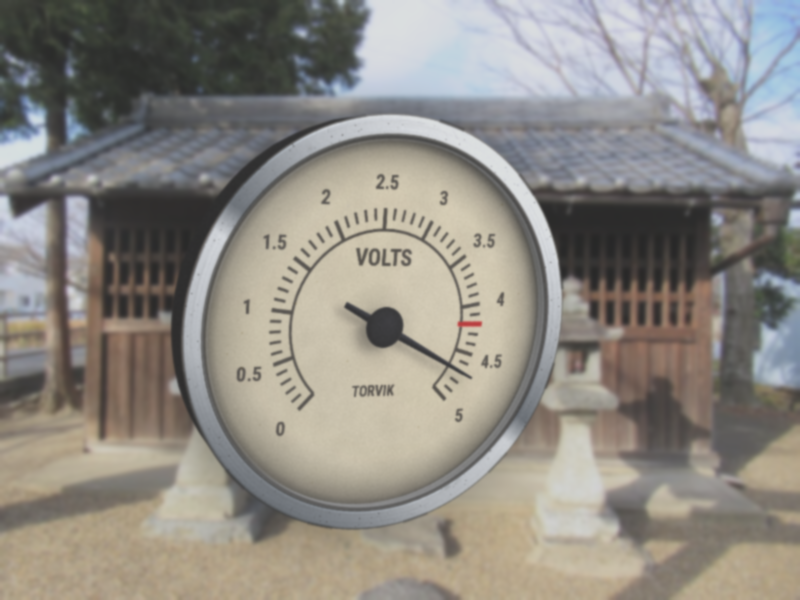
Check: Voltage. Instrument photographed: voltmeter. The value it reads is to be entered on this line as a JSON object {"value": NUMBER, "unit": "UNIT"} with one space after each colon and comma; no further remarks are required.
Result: {"value": 4.7, "unit": "V"}
